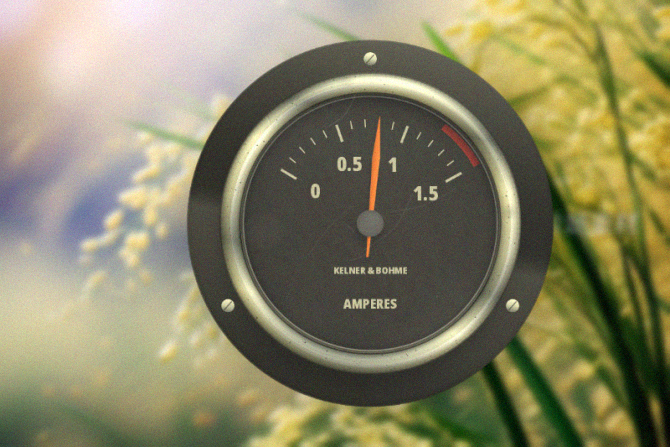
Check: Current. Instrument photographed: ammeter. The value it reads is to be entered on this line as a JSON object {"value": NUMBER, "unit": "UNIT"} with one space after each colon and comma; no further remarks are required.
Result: {"value": 0.8, "unit": "A"}
